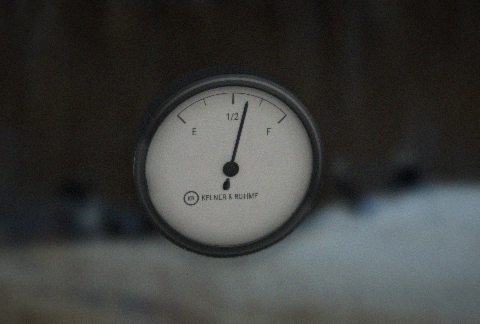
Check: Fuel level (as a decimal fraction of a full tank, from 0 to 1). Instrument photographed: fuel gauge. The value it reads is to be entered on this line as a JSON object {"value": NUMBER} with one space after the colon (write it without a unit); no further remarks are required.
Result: {"value": 0.625}
